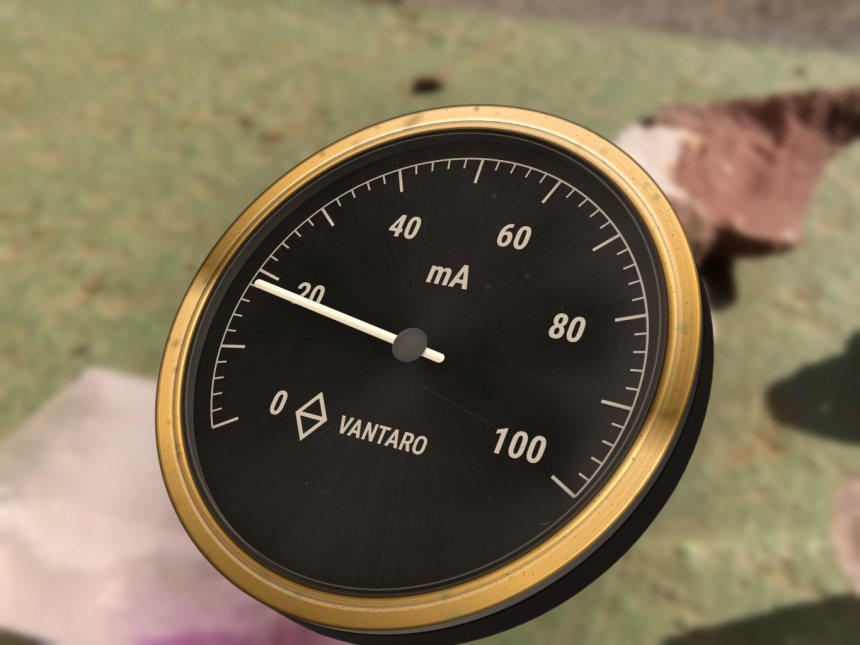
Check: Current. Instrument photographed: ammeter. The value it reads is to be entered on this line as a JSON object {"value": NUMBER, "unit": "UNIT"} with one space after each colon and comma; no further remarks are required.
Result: {"value": 18, "unit": "mA"}
